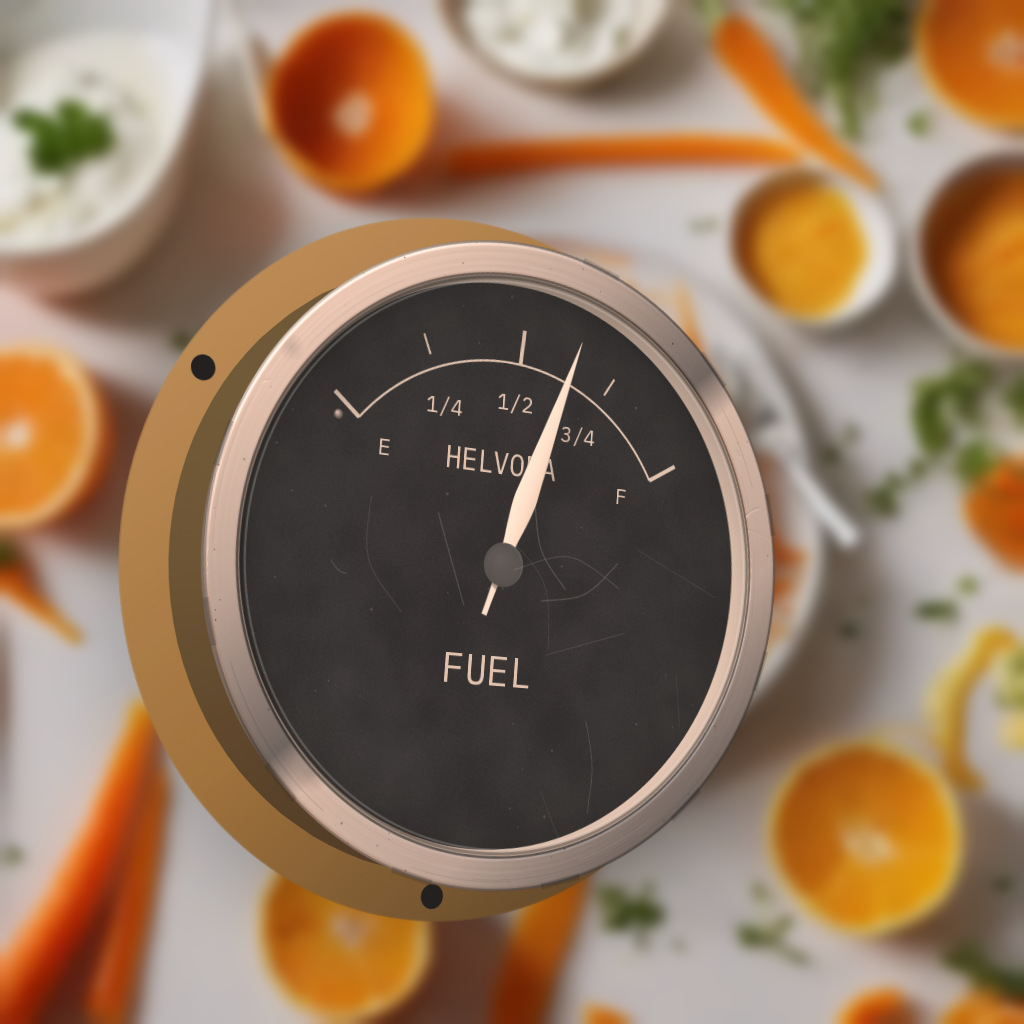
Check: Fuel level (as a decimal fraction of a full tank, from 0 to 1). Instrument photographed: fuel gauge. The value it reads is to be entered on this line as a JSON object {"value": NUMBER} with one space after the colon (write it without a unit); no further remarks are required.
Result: {"value": 0.625}
